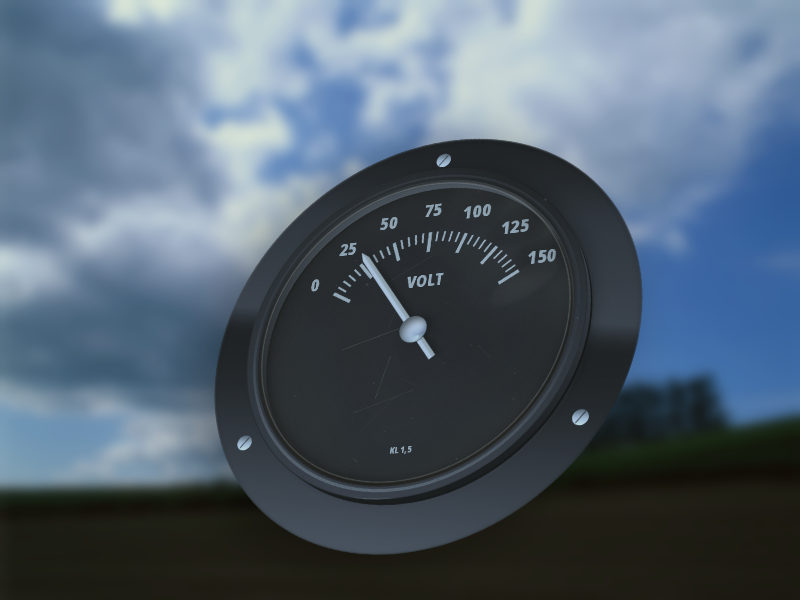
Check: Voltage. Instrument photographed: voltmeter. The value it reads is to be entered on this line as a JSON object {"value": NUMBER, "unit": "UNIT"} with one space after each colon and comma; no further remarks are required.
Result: {"value": 30, "unit": "V"}
